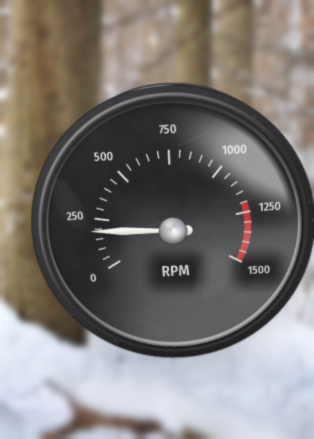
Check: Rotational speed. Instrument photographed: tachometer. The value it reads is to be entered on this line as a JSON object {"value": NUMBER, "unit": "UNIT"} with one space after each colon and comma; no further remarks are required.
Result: {"value": 200, "unit": "rpm"}
